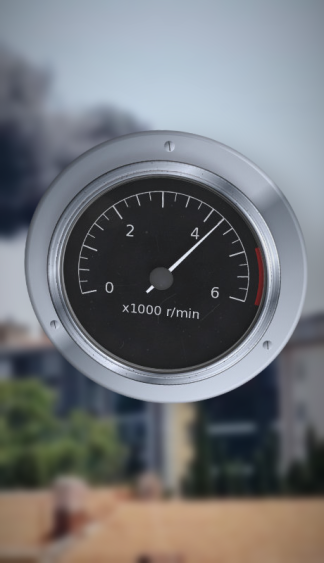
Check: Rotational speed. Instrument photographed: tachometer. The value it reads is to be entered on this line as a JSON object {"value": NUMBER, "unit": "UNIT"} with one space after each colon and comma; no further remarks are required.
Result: {"value": 4250, "unit": "rpm"}
